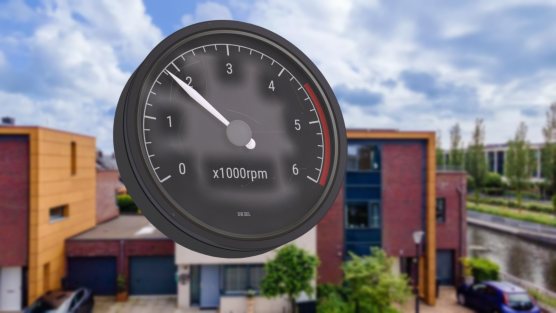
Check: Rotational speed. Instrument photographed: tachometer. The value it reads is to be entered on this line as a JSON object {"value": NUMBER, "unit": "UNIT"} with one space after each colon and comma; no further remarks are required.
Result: {"value": 1800, "unit": "rpm"}
